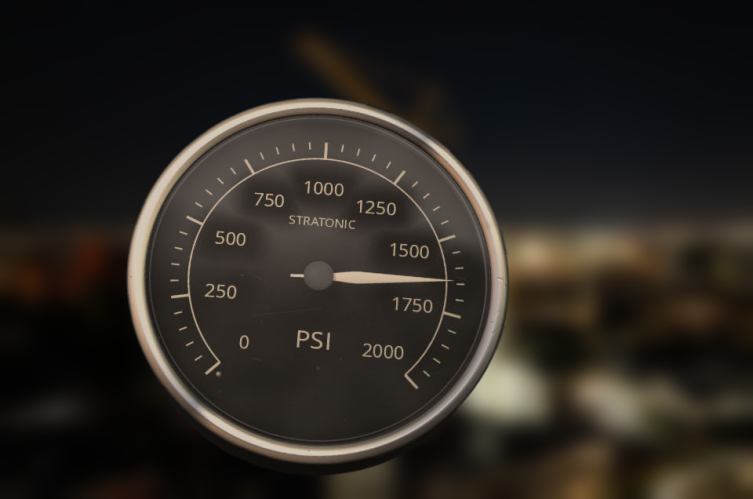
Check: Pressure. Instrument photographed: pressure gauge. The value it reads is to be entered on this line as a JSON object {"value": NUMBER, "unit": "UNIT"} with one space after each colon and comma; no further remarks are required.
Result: {"value": 1650, "unit": "psi"}
